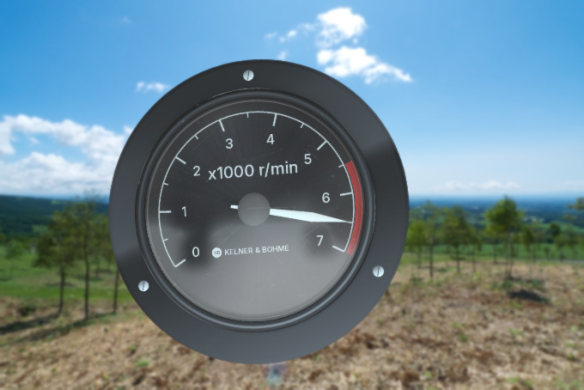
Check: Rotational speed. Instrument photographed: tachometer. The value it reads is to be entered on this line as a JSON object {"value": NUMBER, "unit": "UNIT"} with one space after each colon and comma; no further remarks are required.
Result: {"value": 6500, "unit": "rpm"}
